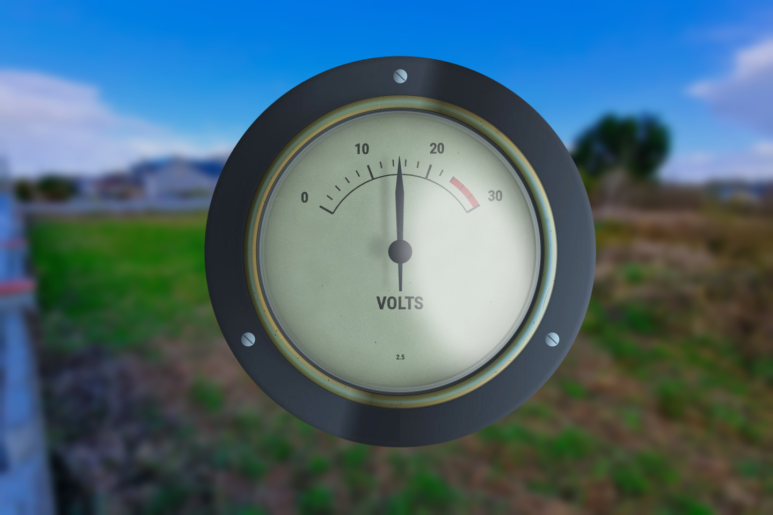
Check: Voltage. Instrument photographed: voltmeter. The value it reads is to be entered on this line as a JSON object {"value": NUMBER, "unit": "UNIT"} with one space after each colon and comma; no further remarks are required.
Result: {"value": 15, "unit": "V"}
